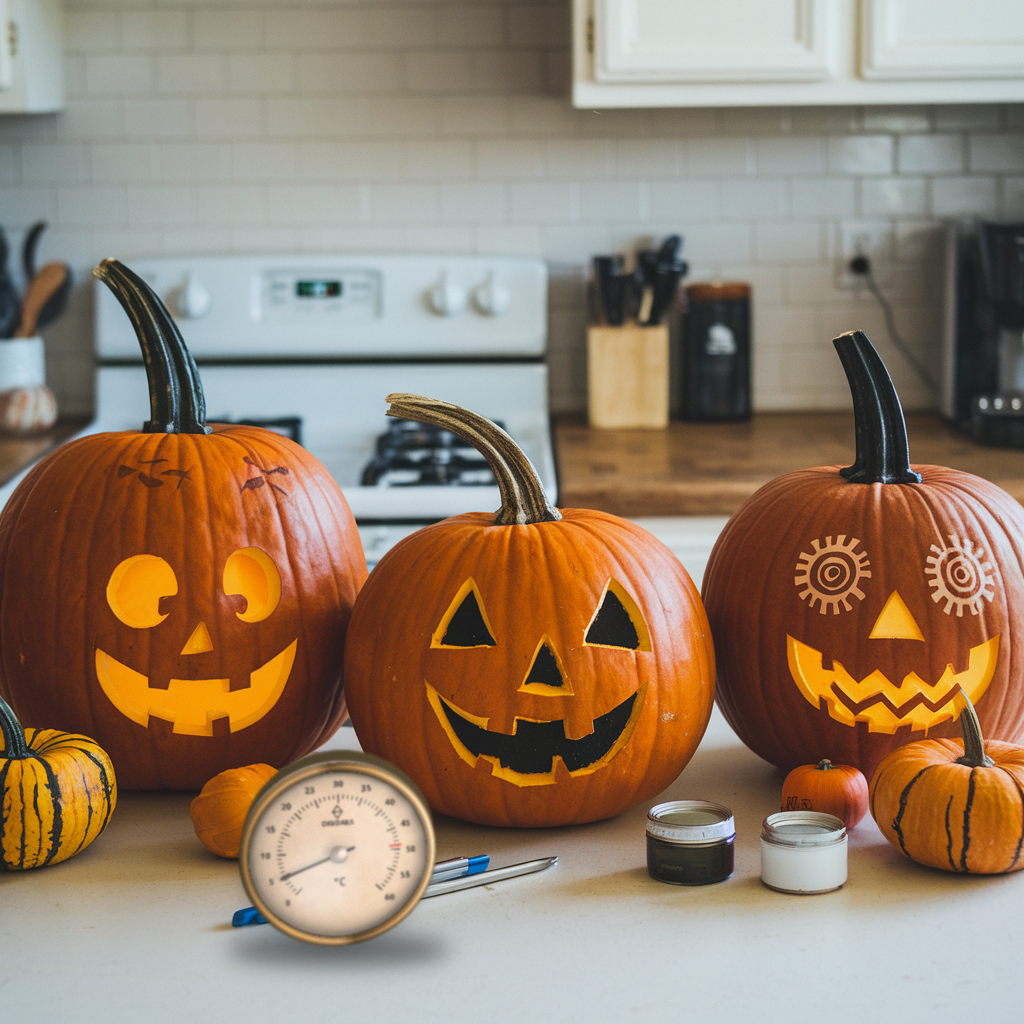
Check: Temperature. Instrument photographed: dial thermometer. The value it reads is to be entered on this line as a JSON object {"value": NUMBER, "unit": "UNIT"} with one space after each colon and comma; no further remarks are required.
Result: {"value": 5, "unit": "°C"}
